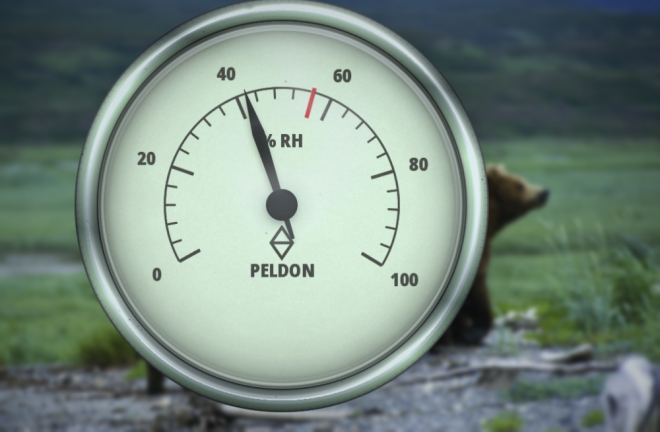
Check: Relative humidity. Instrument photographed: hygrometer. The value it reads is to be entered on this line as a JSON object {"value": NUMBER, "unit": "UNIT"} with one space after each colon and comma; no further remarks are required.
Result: {"value": 42, "unit": "%"}
